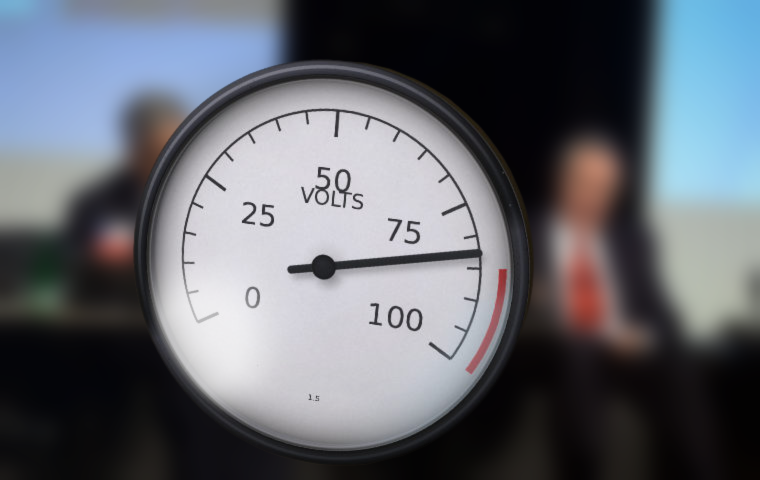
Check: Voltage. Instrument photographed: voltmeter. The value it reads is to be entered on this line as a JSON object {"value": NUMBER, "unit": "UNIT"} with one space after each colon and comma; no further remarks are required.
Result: {"value": 82.5, "unit": "V"}
